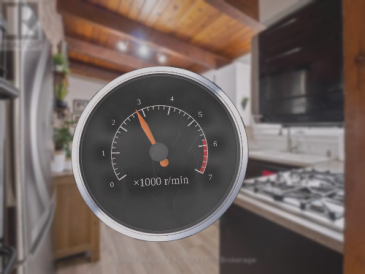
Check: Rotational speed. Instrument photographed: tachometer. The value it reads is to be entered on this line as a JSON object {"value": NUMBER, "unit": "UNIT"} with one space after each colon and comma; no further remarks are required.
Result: {"value": 2800, "unit": "rpm"}
